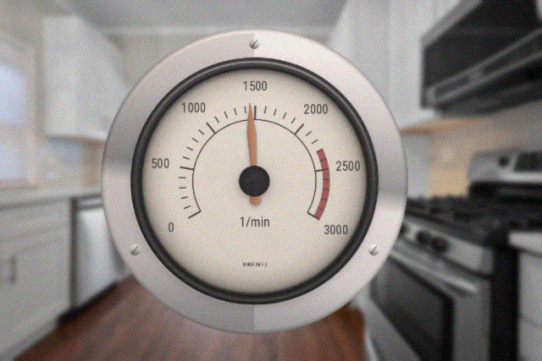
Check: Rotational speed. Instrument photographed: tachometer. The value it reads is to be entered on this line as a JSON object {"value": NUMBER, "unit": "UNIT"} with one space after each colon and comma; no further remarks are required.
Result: {"value": 1450, "unit": "rpm"}
